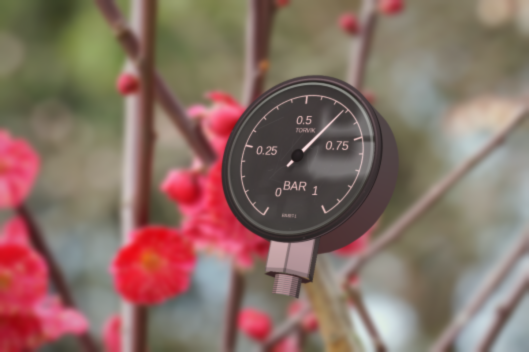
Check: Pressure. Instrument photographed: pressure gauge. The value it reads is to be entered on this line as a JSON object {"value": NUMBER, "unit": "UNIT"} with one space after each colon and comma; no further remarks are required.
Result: {"value": 0.65, "unit": "bar"}
